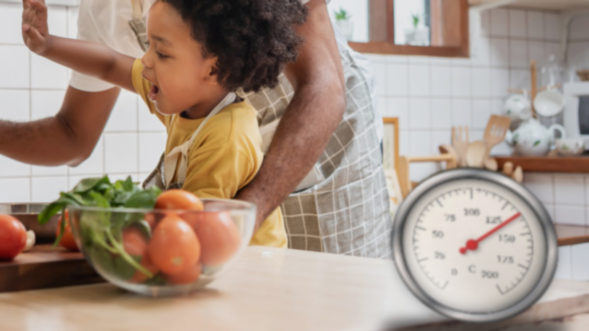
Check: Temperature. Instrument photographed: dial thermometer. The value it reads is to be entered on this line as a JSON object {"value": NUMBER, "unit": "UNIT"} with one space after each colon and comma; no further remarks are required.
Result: {"value": 135, "unit": "°C"}
